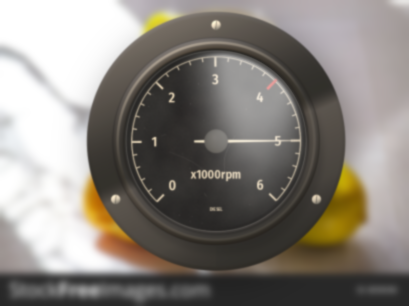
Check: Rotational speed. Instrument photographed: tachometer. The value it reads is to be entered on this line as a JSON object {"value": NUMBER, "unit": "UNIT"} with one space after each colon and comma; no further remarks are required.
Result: {"value": 5000, "unit": "rpm"}
